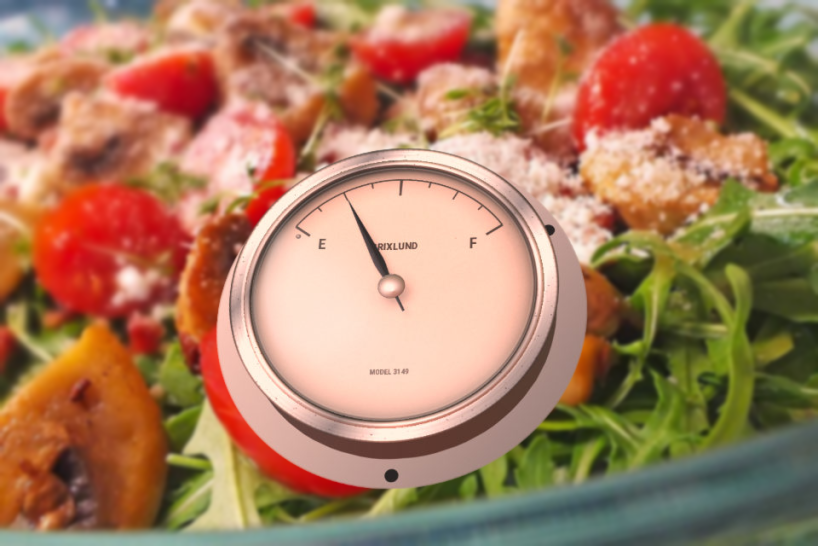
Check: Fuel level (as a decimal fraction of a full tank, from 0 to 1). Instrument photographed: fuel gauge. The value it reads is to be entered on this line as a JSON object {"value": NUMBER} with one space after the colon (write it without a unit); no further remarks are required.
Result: {"value": 0.25}
